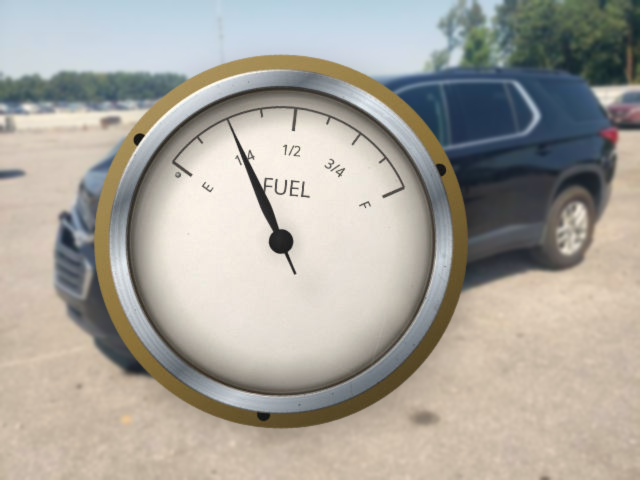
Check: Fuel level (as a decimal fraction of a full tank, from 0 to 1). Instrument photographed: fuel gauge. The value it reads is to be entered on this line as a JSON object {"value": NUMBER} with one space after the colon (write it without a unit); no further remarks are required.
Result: {"value": 0.25}
